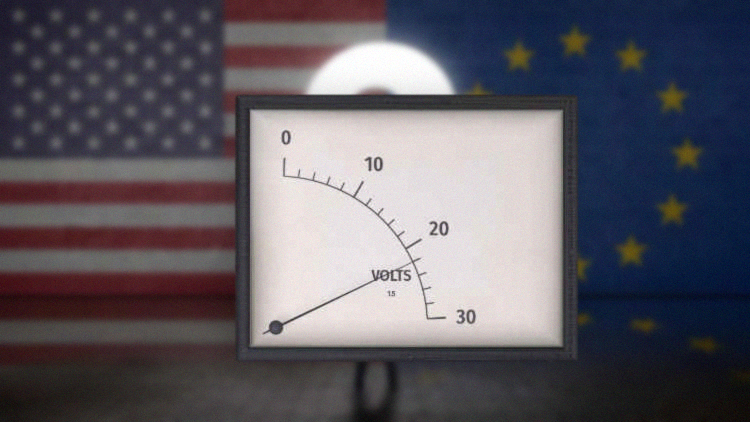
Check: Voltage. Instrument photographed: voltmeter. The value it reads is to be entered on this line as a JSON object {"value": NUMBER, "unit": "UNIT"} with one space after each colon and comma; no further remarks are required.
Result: {"value": 22, "unit": "V"}
